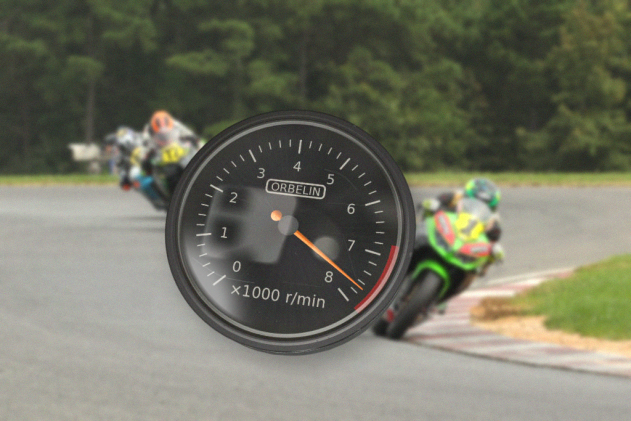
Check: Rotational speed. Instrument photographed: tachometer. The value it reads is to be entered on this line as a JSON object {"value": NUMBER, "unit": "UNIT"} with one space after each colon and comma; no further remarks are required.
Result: {"value": 7700, "unit": "rpm"}
